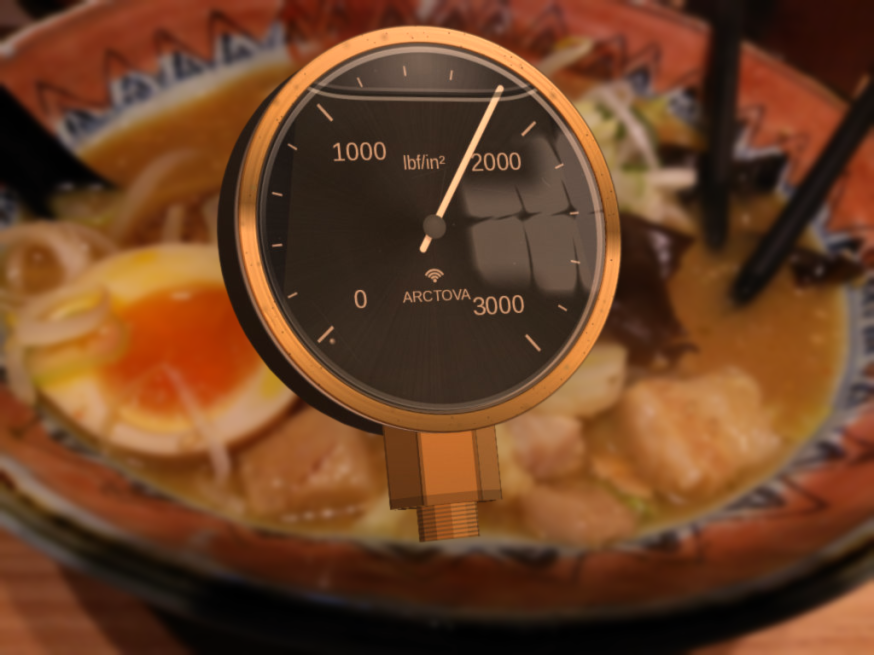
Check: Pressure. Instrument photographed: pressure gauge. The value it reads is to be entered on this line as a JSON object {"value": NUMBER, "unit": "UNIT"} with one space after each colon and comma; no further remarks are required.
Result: {"value": 1800, "unit": "psi"}
